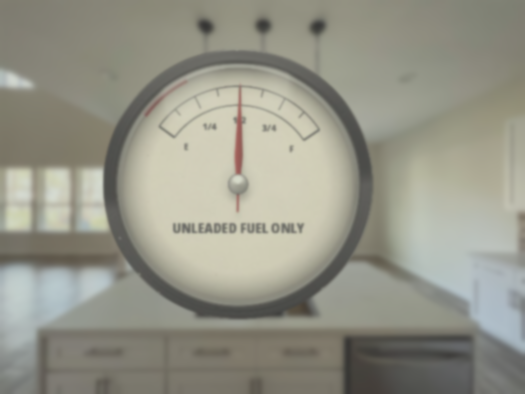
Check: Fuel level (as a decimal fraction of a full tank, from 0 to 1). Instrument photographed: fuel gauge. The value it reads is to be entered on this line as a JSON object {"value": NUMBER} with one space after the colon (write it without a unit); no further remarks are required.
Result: {"value": 0.5}
